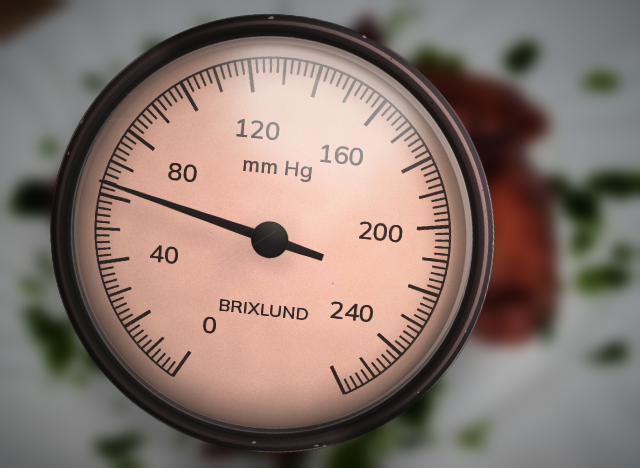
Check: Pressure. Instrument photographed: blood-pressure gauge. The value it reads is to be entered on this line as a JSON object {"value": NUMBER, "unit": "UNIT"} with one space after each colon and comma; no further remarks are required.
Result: {"value": 64, "unit": "mmHg"}
